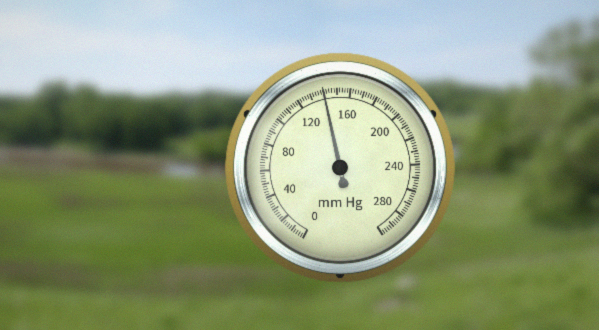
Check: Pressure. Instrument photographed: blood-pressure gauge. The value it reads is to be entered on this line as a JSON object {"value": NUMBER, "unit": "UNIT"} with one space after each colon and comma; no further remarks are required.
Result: {"value": 140, "unit": "mmHg"}
